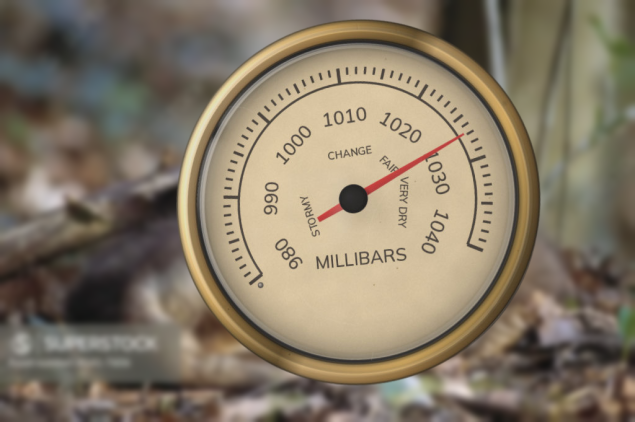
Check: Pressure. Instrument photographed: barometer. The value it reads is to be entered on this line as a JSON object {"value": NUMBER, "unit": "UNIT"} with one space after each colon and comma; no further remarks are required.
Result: {"value": 1027, "unit": "mbar"}
